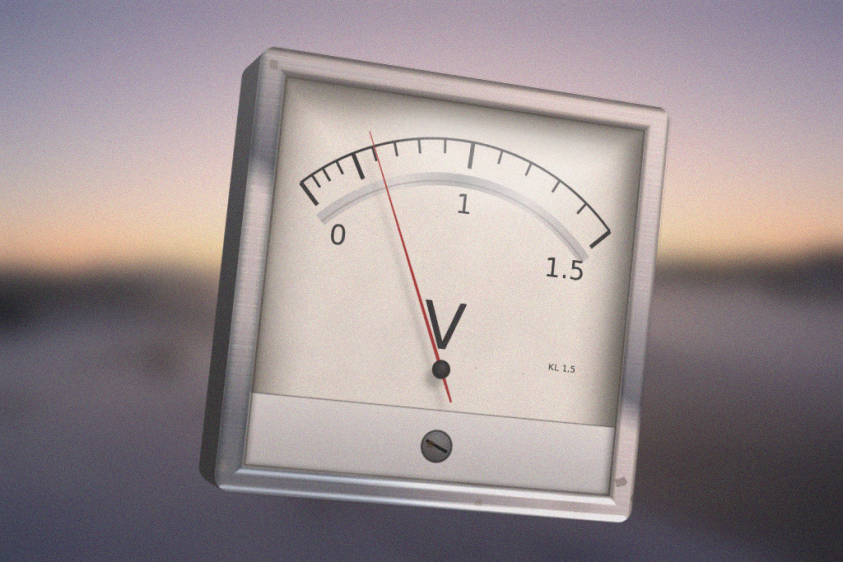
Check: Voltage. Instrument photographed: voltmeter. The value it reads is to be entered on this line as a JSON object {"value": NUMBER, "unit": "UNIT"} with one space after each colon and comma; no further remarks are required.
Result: {"value": 0.6, "unit": "V"}
